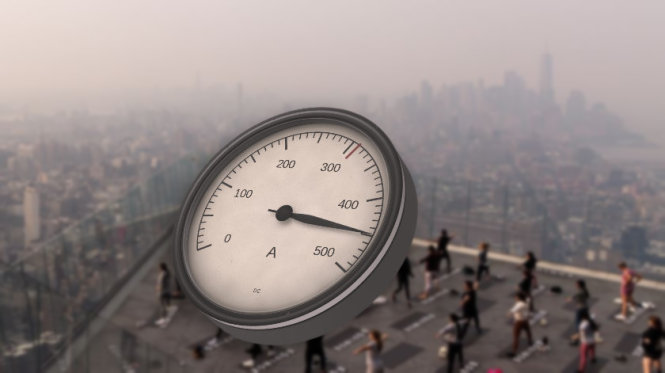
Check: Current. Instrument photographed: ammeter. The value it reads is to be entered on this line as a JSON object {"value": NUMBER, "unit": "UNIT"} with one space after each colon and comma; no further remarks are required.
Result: {"value": 450, "unit": "A"}
